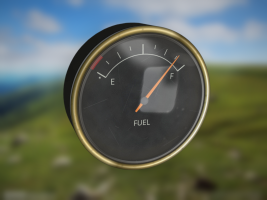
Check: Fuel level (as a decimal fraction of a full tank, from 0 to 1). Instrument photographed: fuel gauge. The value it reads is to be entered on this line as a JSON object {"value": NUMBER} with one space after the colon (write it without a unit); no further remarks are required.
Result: {"value": 0.875}
